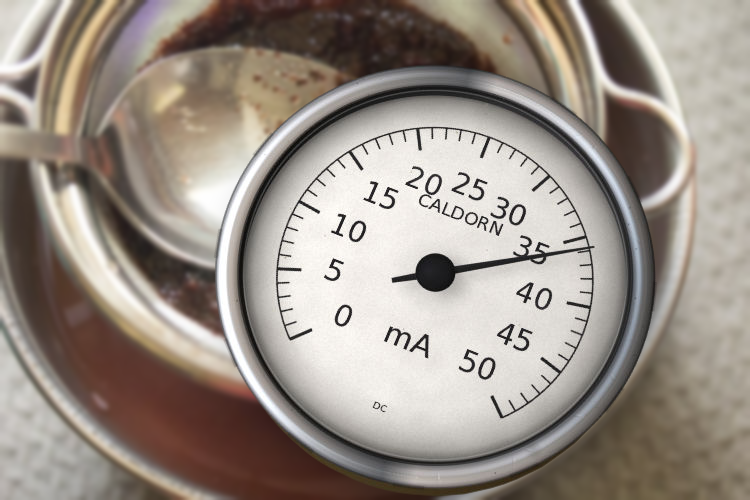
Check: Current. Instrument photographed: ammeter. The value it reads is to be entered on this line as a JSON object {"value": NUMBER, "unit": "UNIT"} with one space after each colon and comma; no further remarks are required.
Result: {"value": 36, "unit": "mA"}
